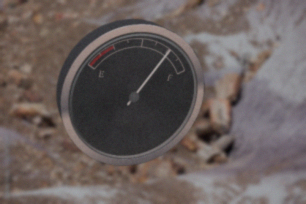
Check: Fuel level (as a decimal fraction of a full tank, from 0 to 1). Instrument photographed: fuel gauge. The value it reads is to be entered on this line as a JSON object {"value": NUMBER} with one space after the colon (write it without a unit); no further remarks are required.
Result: {"value": 0.75}
